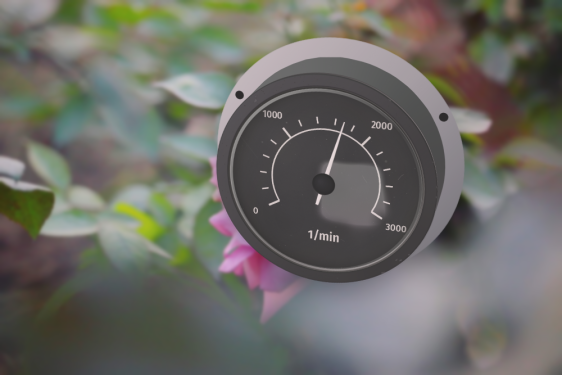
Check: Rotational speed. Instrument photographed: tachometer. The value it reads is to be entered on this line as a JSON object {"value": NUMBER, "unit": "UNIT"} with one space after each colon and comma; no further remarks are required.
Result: {"value": 1700, "unit": "rpm"}
